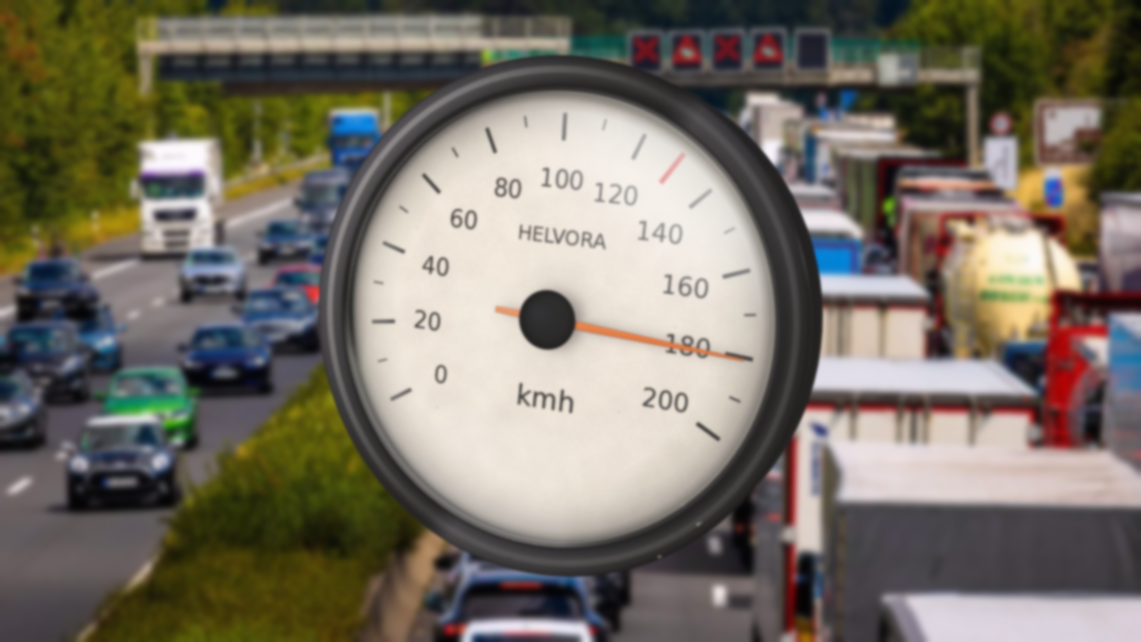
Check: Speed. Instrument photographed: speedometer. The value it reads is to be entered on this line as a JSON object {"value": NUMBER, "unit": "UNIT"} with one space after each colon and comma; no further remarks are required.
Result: {"value": 180, "unit": "km/h"}
